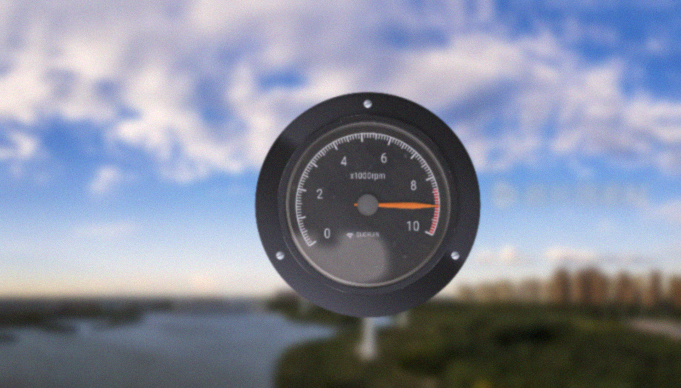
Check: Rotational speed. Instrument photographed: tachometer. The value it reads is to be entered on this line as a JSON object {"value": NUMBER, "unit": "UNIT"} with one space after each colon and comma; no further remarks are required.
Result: {"value": 9000, "unit": "rpm"}
